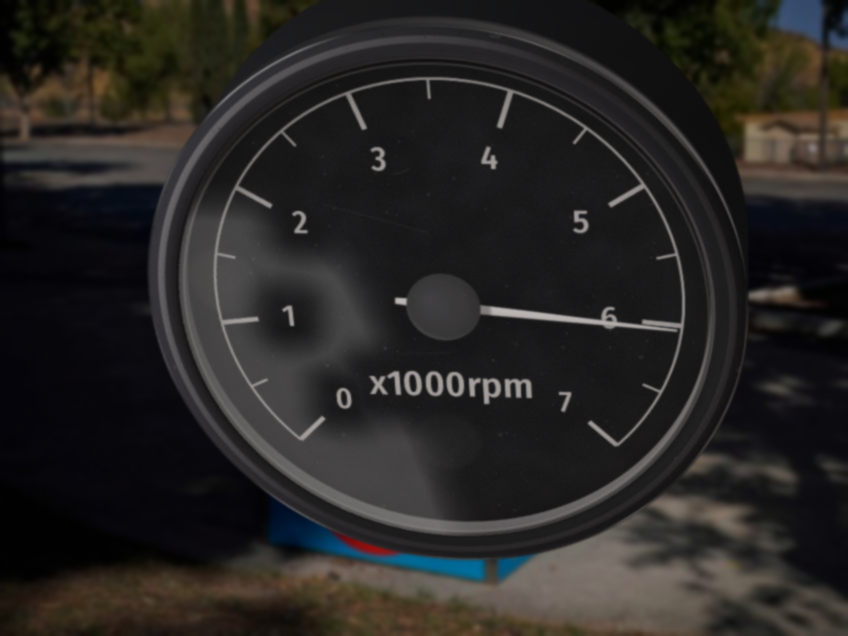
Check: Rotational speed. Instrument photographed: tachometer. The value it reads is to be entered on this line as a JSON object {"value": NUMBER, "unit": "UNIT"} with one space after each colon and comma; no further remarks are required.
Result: {"value": 6000, "unit": "rpm"}
